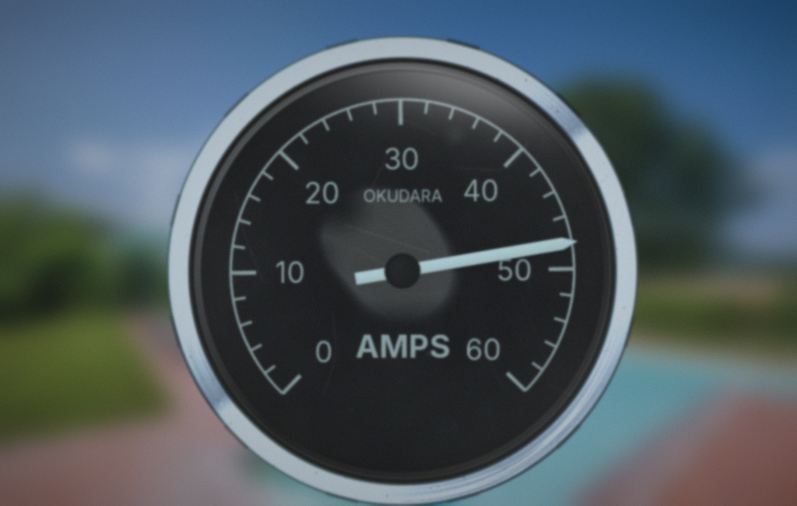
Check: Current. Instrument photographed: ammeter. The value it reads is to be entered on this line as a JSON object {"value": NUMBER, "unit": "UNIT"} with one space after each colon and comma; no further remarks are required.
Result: {"value": 48, "unit": "A"}
